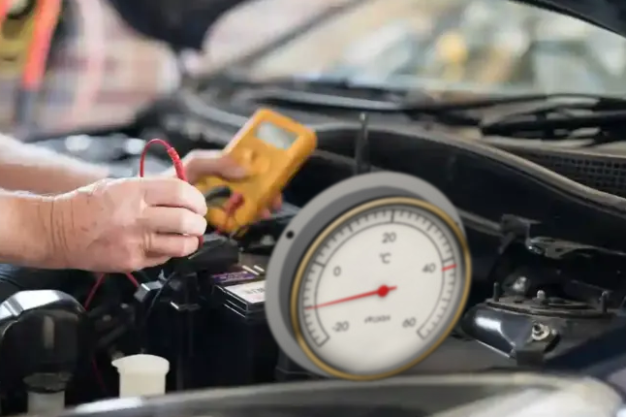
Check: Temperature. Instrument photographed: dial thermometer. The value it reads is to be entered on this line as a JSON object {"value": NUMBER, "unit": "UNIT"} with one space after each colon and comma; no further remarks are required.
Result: {"value": -10, "unit": "°C"}
